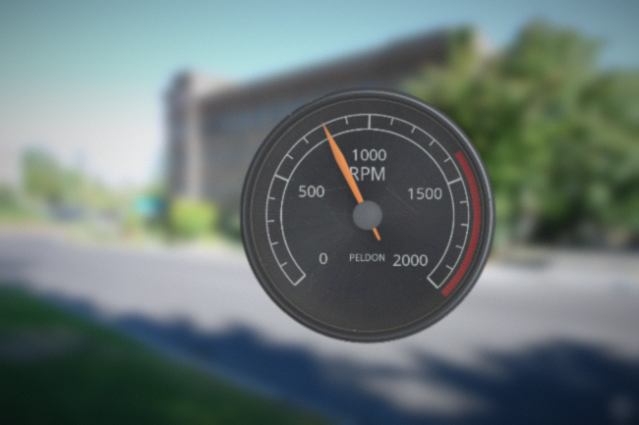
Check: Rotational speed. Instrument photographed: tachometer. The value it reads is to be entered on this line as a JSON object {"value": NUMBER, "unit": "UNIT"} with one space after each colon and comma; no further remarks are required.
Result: {"value": 800, "unit": "rpm"}
